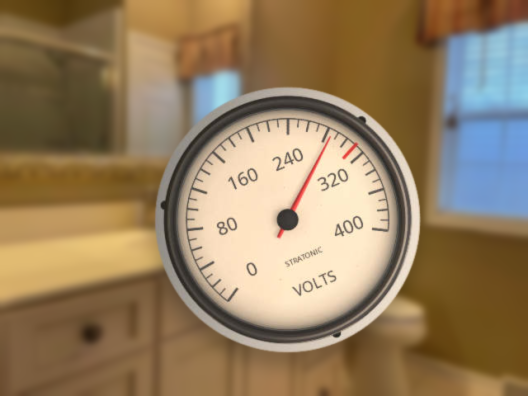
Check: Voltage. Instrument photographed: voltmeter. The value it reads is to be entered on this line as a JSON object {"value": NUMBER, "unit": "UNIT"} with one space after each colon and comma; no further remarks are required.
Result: {"value": 285, "unit": "V"}
